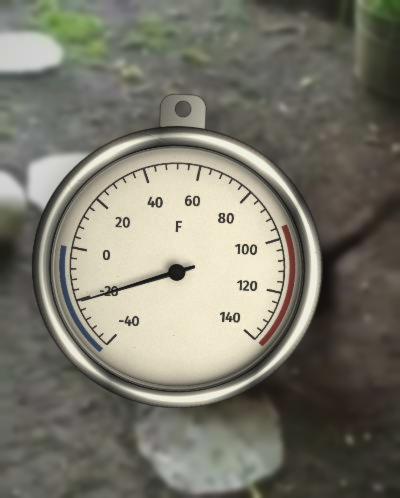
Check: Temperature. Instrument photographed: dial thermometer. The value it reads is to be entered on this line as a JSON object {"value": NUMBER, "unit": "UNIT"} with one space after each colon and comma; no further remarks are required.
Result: {"value": -20, "unit": "°F"}
